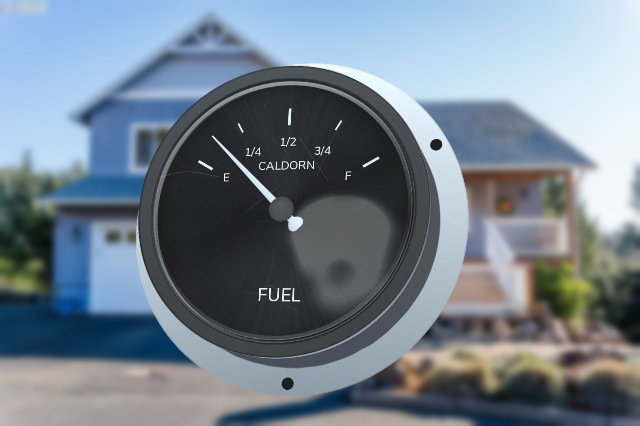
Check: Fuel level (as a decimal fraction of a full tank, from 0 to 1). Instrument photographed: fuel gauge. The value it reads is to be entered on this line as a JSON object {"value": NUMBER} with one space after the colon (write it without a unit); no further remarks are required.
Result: {"value": 0.125}
